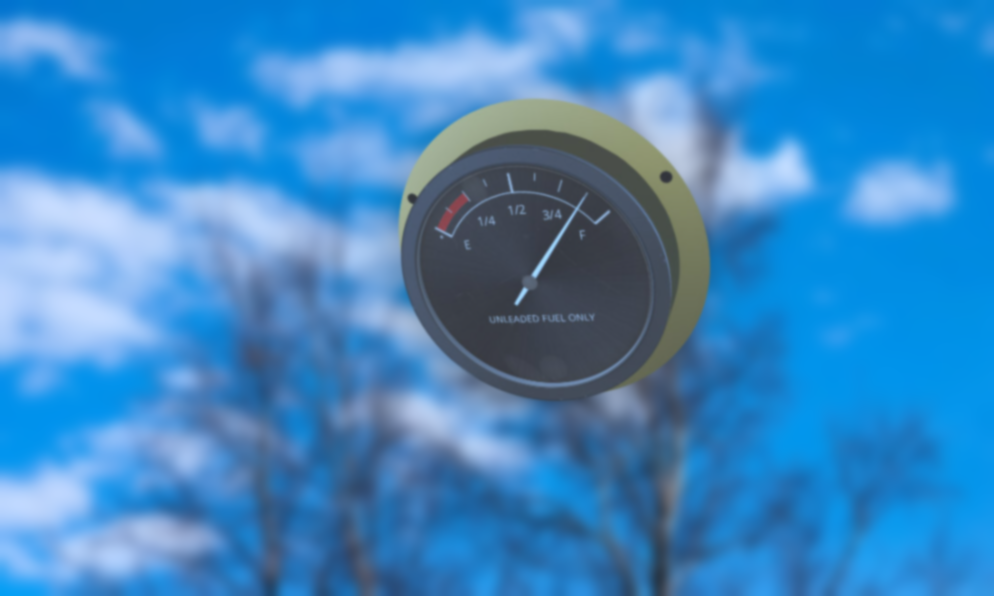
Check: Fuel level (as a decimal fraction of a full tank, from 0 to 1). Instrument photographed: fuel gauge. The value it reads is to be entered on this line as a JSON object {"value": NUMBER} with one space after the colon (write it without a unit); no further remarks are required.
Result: {"value": 0.875}
